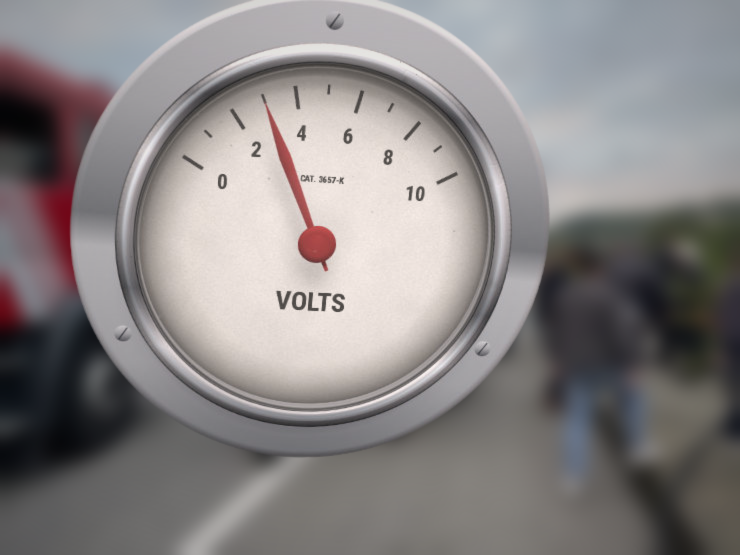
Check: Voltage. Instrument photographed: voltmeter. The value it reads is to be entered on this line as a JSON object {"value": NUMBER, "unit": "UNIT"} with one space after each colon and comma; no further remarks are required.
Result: {"value": 3, "unit": "V"}
